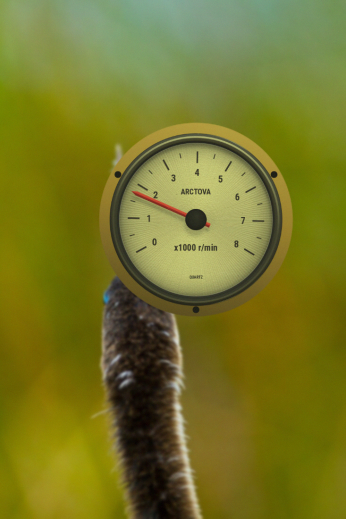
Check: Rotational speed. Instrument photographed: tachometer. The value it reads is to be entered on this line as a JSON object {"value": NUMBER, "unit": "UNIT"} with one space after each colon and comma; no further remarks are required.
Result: {"value": 1750, "unit": "rpm"}
